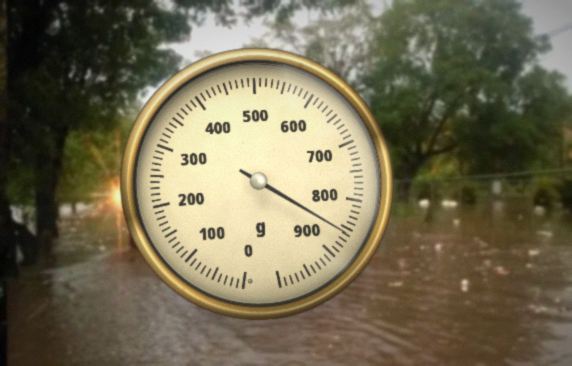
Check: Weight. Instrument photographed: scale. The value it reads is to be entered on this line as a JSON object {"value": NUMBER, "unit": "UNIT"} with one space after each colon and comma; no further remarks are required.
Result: {"value": 860, "unit": "g"}
